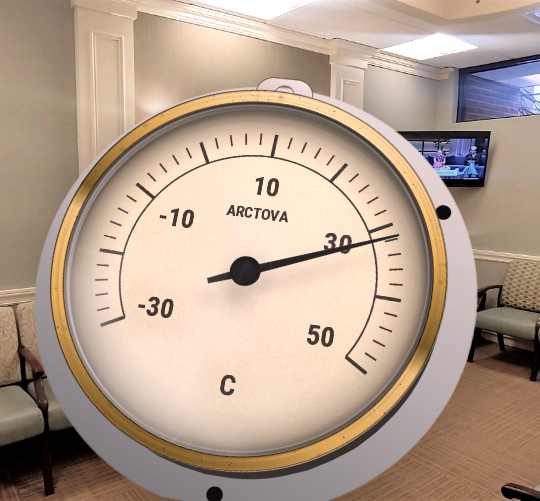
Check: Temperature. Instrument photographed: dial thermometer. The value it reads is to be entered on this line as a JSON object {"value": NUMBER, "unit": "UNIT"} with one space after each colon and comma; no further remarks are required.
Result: {"value": 32, "unit": "°C"}
